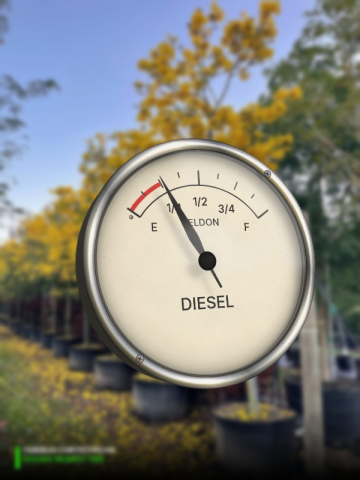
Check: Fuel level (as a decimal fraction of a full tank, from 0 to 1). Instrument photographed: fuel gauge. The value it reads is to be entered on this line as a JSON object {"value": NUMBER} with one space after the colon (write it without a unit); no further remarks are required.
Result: {"value": 0.25}
